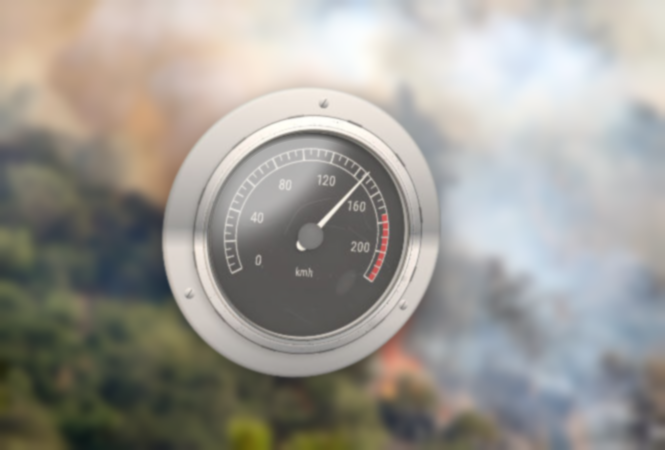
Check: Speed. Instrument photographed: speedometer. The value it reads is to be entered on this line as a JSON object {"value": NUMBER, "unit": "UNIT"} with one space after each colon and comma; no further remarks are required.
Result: {"value": 145, "unit": "km/h"}
